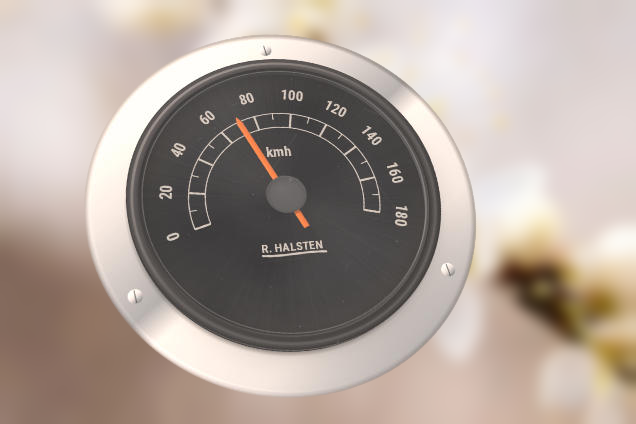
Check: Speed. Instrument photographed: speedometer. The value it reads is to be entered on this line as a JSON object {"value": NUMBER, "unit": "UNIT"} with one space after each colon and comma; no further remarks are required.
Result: {"value": 70, "unit": "km/h"}
